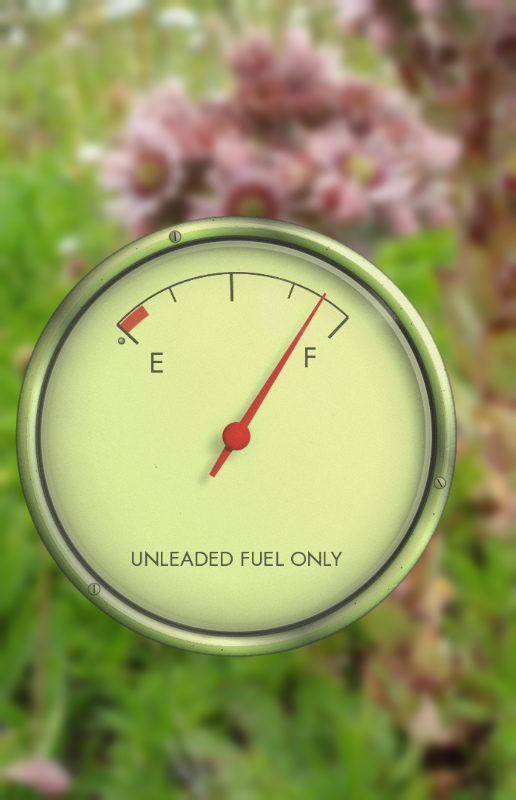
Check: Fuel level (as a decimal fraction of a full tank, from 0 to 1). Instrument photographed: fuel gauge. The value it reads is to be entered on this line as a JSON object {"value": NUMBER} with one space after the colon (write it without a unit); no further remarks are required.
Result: {"value": 0.875}
